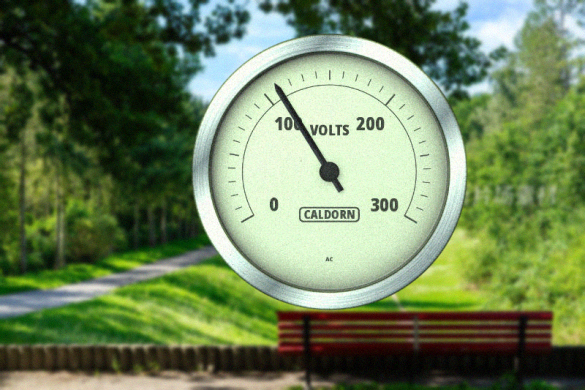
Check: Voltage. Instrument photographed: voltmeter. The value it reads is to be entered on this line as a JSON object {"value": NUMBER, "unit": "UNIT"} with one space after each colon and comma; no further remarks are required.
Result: {"value": 110, "unit": "V"}
